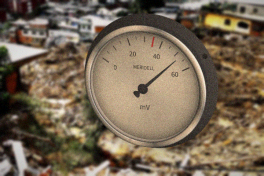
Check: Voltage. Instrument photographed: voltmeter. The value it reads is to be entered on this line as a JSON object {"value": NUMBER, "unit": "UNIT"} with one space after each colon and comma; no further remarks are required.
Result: {"value": 52.5, "unit": "mV"}
